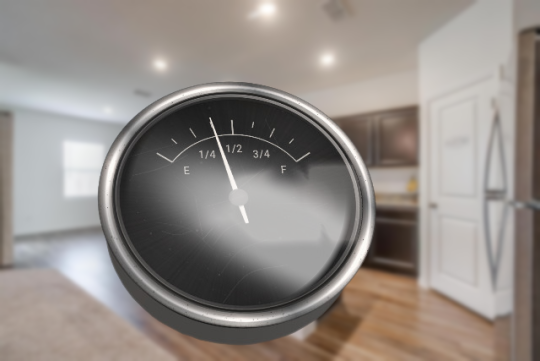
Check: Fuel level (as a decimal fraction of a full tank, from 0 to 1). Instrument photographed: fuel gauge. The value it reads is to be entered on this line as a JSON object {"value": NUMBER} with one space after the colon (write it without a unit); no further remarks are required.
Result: {"value": 0.375}
